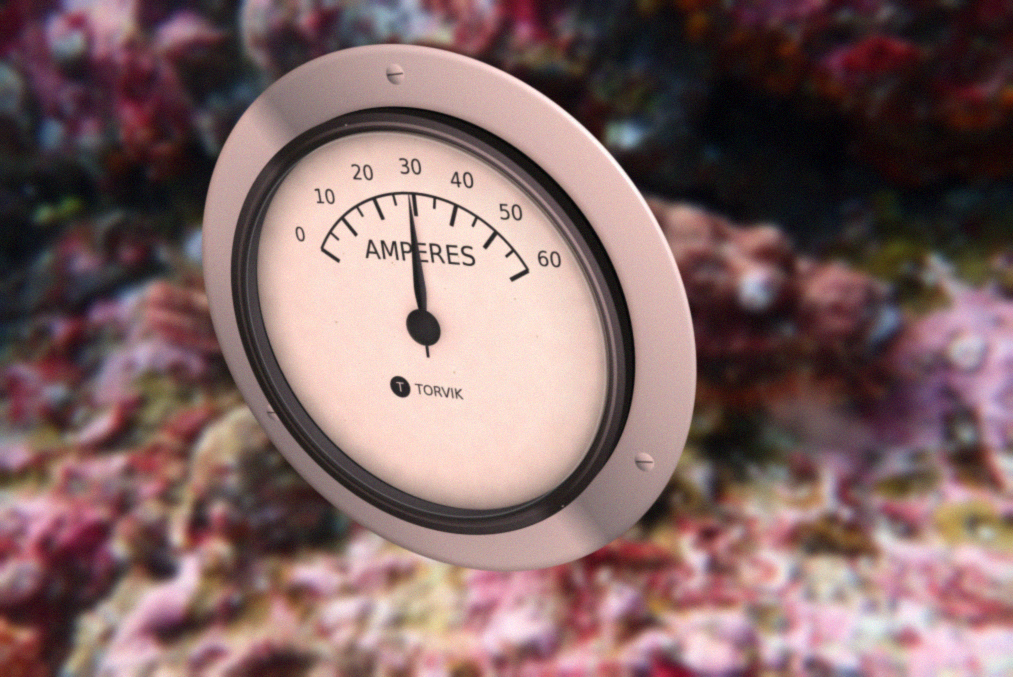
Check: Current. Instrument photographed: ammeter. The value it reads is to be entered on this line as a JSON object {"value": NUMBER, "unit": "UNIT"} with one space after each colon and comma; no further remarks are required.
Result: {"value": 30, "unit": "A"}
